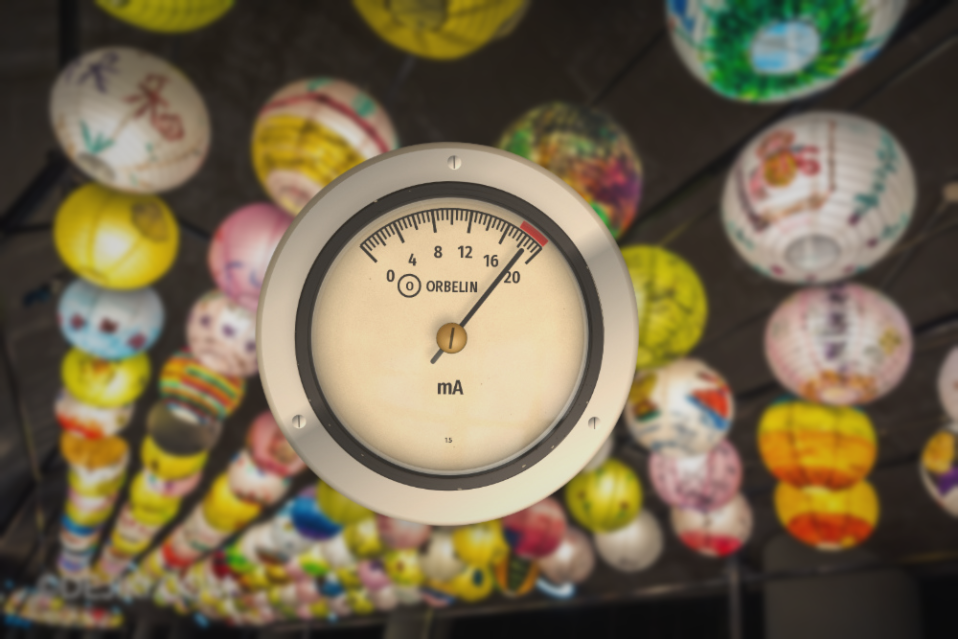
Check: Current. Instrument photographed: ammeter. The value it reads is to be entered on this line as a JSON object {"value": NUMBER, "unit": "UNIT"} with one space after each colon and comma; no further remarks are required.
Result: {"value": 18.5, "unit": "mA"}
